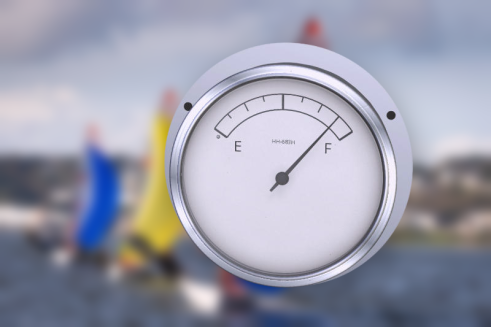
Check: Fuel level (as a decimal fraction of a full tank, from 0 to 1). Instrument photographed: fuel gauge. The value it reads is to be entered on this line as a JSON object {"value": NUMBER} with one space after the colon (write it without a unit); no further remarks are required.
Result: {"value": 0.875}
